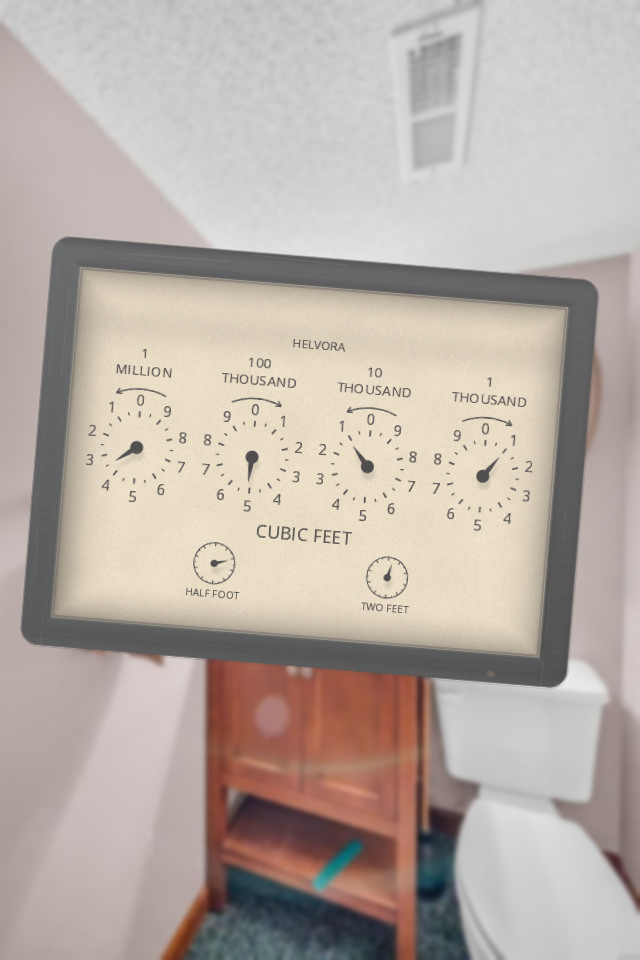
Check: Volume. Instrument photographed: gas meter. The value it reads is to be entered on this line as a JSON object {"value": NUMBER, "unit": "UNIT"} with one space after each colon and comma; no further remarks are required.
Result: {"value": 351100, "unit": "ft³"}
